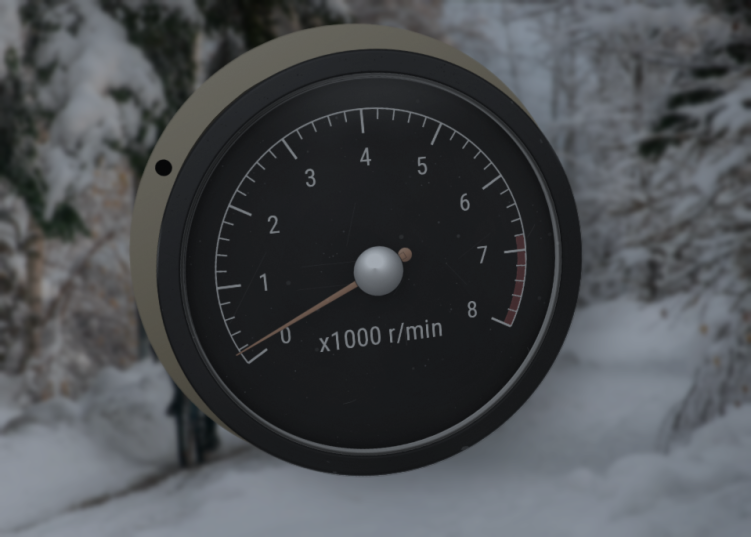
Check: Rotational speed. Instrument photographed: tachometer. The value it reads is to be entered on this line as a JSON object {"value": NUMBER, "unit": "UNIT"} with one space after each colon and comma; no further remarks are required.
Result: {"value": 200, "unit": "rpm"}
